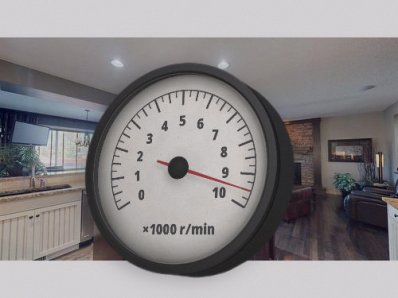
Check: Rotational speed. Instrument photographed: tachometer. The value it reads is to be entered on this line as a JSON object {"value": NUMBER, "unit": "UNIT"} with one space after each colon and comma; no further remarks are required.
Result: {"value": 9500, "unit": "rpm"}
